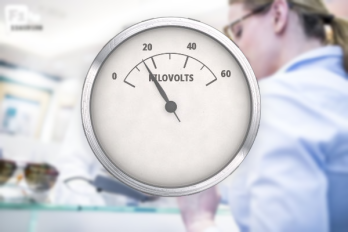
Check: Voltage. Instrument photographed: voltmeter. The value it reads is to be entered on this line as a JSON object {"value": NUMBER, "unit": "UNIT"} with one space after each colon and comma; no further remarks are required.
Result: {"value": 15, "unit": "kV"}
